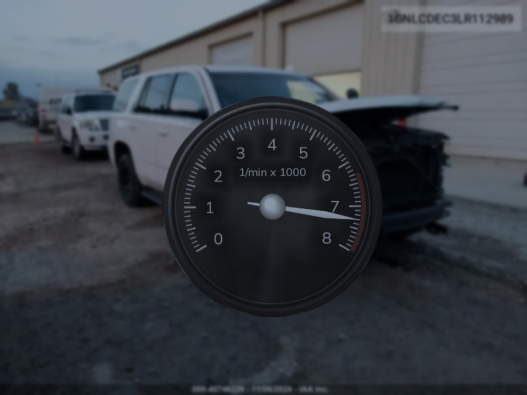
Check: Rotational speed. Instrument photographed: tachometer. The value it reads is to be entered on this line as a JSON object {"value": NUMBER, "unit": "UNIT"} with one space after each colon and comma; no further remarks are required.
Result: {"value": 7300, "unit": "rpm"}
